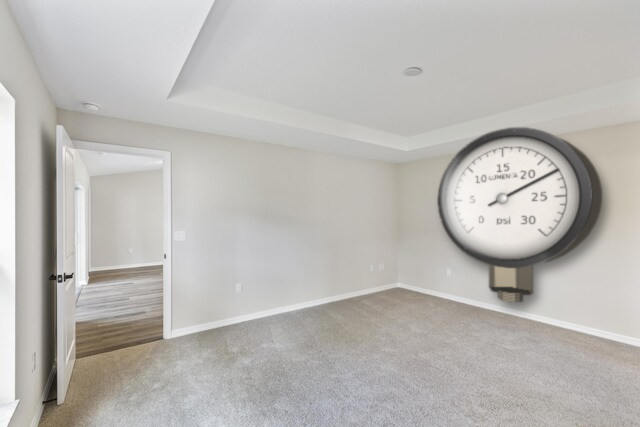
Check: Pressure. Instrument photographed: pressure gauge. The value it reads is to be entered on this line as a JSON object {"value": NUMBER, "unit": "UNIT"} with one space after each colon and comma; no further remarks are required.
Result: {"value": 22, "unit": "psi"}
